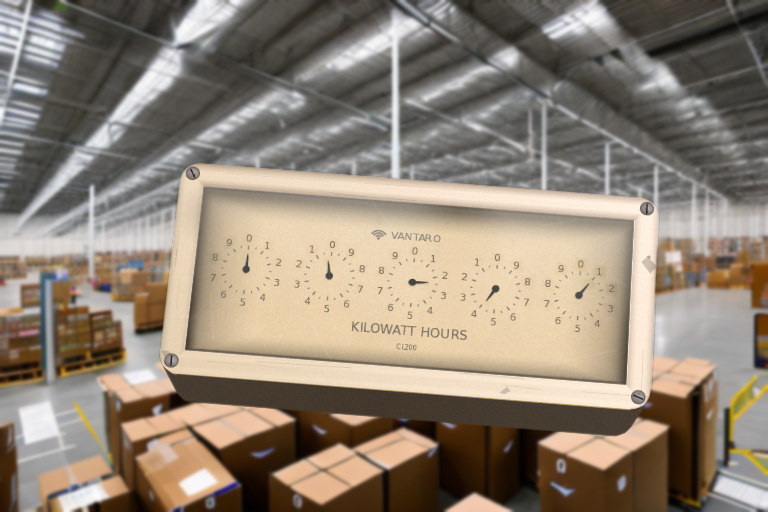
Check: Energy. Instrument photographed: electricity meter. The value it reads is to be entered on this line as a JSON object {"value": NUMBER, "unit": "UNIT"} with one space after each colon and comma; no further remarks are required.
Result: {"value": 241, "unit": "kWh"}
